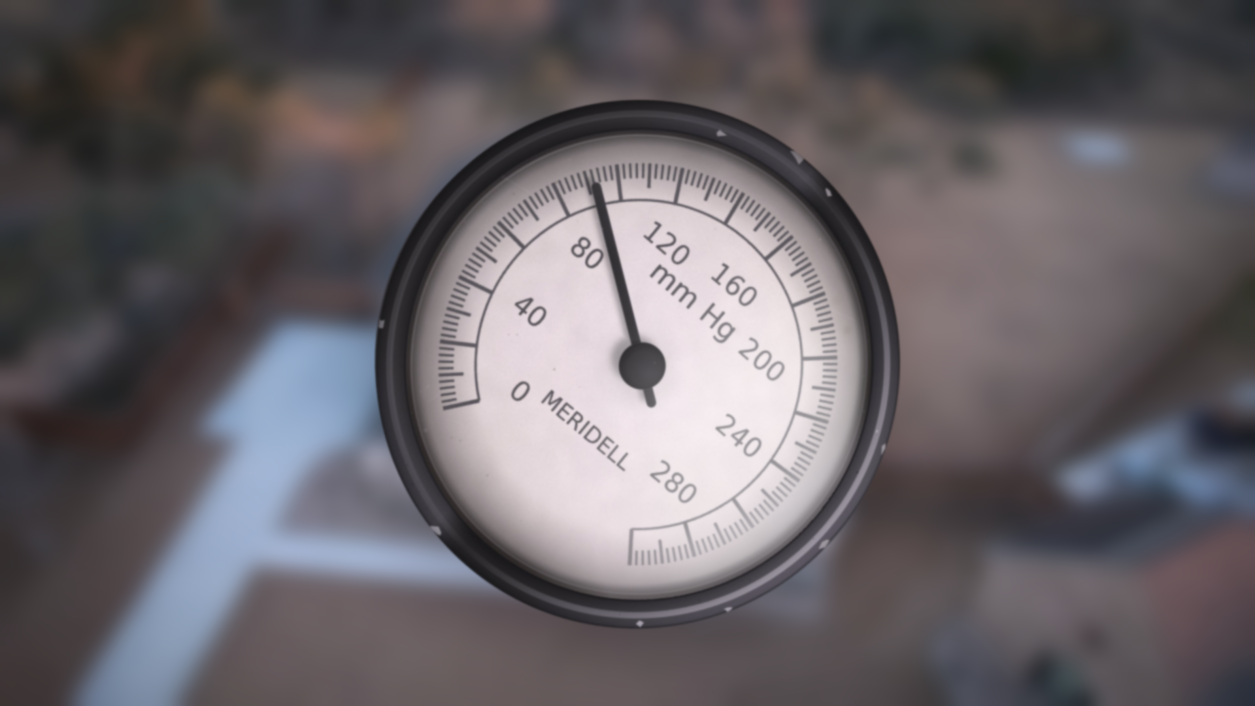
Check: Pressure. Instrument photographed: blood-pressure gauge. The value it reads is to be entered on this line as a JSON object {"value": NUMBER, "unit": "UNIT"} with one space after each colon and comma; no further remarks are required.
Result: {"value": 92, "unit": "mmHg"}
